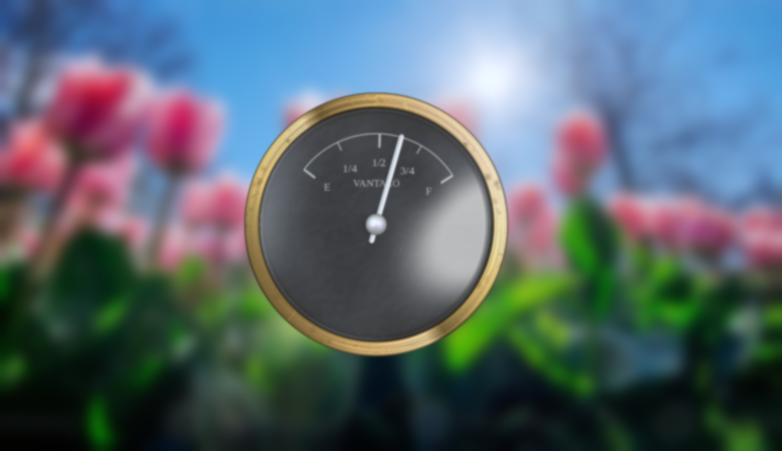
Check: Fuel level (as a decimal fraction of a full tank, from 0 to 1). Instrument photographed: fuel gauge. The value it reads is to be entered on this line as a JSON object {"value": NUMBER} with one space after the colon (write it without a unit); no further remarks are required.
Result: {"value": 0.625}
